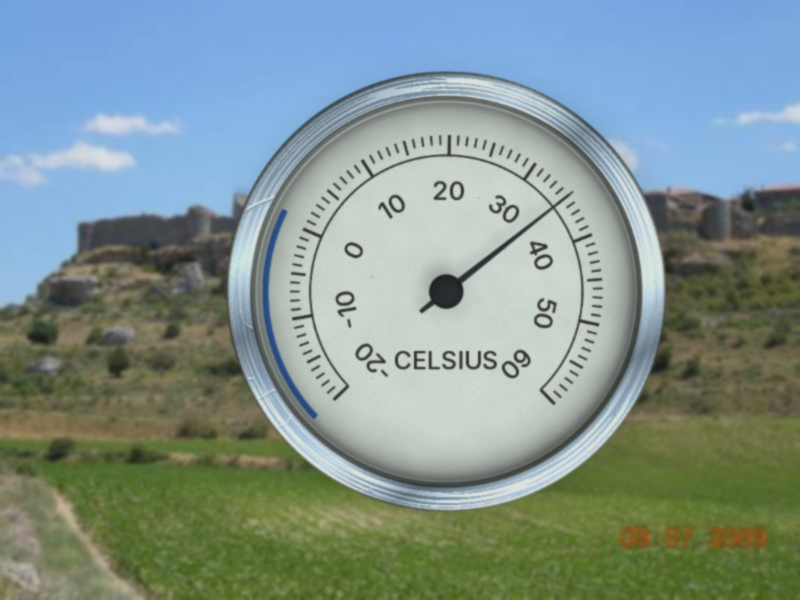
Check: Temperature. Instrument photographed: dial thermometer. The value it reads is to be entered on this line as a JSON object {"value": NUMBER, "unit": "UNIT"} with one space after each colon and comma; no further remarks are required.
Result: {"value": 35, "unit": "°C"}
